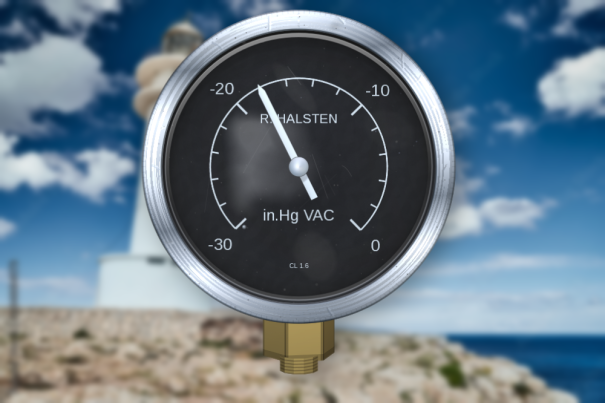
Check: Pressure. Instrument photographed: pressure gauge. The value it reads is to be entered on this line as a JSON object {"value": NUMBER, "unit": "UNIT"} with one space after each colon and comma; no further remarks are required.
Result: {"value": -18, "unit": "inHg"}
